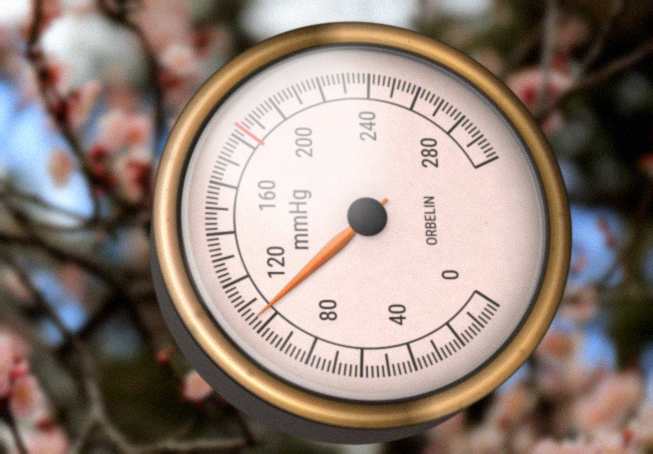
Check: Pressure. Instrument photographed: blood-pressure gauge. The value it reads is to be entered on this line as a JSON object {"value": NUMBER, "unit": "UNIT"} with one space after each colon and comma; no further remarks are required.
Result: {"value": 104, "unit": "mmHg"}
